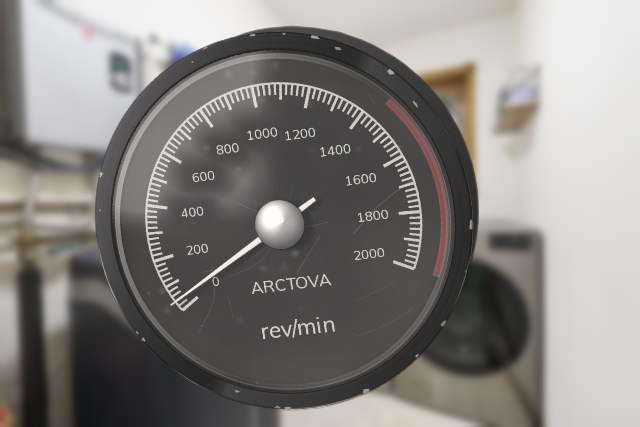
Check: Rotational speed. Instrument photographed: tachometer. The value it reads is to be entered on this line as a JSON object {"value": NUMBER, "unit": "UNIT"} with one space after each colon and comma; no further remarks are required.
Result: {"value": 40, "unit": "rpm"}
